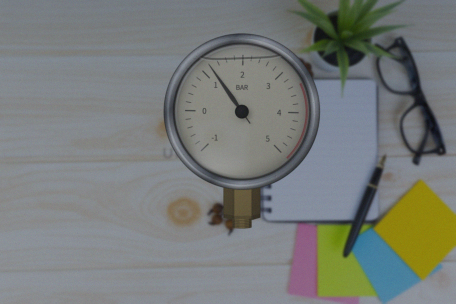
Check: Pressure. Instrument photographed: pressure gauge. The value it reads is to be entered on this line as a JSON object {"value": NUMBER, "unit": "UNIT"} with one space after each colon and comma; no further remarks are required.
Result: {"value": 1.2, "unit": "bar"}
